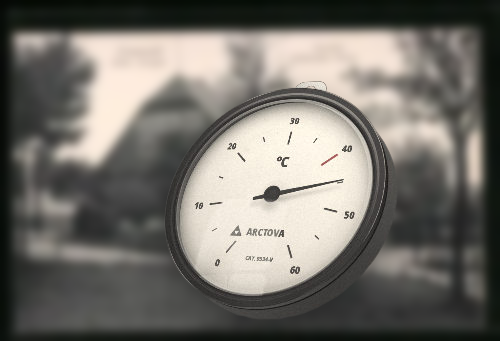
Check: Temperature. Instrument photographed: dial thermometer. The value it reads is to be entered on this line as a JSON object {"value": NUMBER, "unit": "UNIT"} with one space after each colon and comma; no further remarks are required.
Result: {"value": 45, "unit": "°C"}
